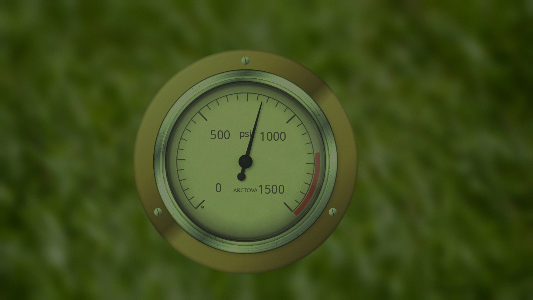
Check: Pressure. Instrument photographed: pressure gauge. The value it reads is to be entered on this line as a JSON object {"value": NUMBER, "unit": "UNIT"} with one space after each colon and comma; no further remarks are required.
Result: {"value": 825, "unit": "psi"}
